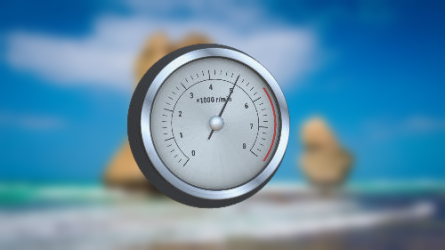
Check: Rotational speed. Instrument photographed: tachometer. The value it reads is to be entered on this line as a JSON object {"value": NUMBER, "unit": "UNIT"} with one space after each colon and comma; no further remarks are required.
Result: {"value": 5000, "unit": "rpm"}
